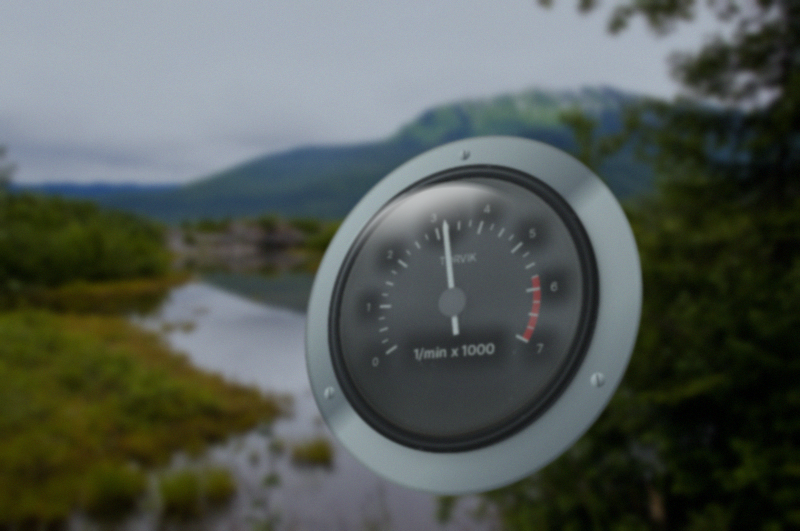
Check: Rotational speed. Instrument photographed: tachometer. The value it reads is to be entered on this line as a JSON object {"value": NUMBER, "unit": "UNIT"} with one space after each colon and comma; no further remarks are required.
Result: {"value": 3250, "unit": "rpm"}
